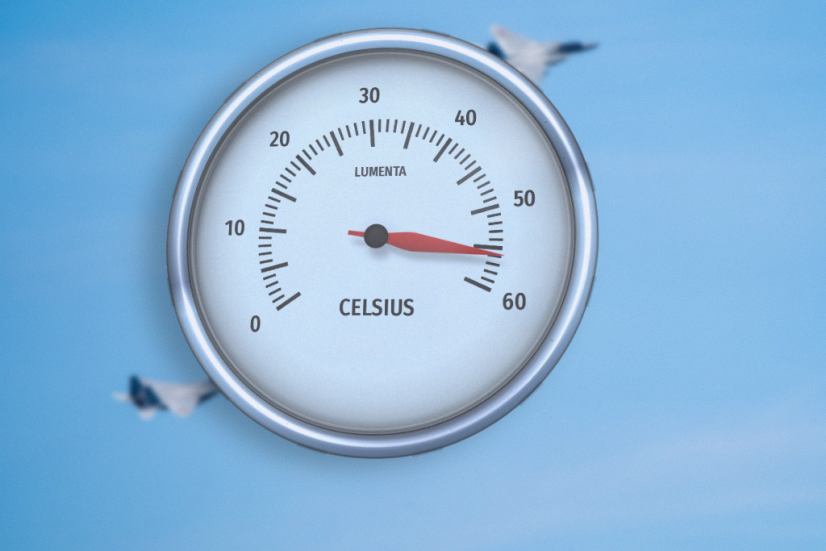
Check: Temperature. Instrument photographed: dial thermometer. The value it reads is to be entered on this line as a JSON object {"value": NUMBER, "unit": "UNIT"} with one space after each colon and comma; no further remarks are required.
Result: {"value": 56, "unit": "°C"}
